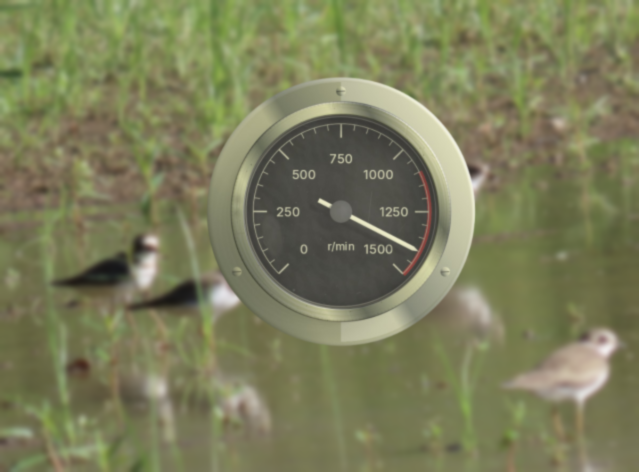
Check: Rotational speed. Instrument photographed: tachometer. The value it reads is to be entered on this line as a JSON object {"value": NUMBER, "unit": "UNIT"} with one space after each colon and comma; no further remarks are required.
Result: {"value": 1400, "unit": "rpm"}
